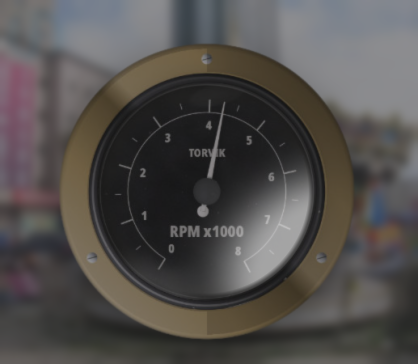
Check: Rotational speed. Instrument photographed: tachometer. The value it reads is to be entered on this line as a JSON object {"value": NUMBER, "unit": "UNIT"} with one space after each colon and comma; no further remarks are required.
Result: {"value": 4250, "unit": "rpm"}
